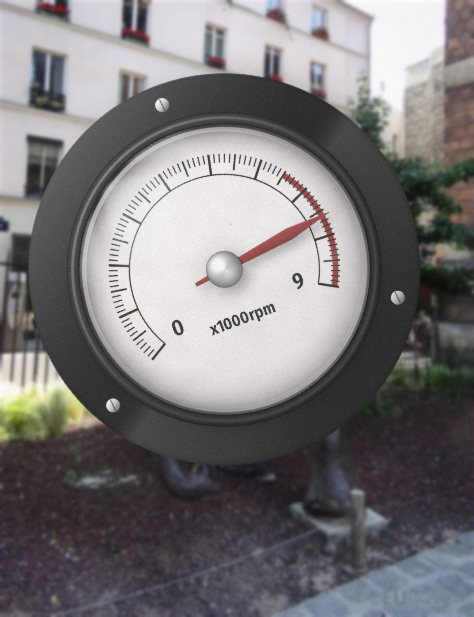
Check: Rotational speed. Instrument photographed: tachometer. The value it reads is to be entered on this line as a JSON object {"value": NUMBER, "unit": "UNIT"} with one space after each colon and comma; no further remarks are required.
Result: {"value": 7600, "unit": "rpm"}
